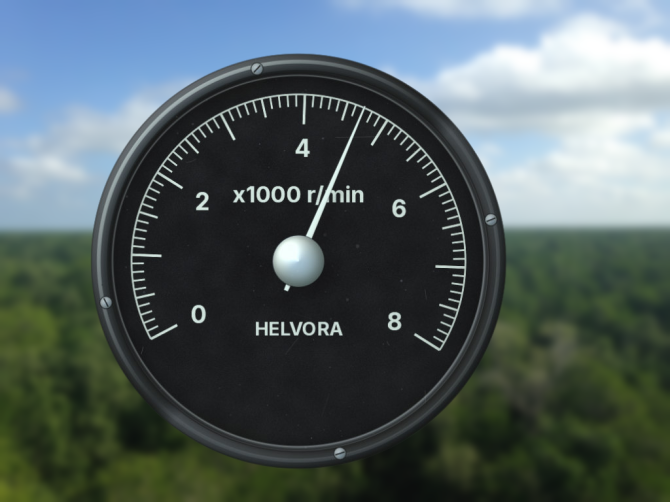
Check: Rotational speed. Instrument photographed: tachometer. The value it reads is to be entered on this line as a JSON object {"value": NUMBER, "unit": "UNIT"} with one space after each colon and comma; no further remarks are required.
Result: {"value": 4700, "unit": "rpm"}
